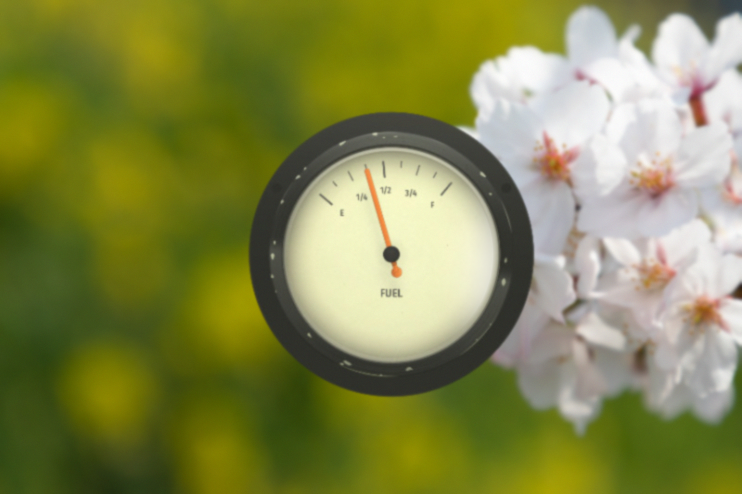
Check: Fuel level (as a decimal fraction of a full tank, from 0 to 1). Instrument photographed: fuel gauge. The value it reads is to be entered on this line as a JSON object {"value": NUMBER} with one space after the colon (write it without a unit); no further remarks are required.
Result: {"value": 0.375}
